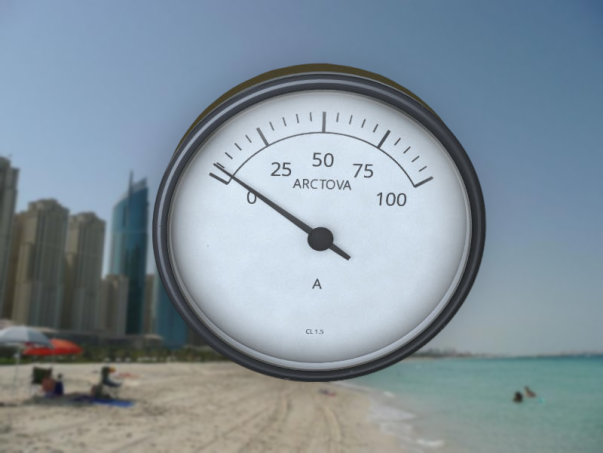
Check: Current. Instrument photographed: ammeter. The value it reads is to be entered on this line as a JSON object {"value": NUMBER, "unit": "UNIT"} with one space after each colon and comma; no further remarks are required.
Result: {"value": 5, "unit": "A"}
